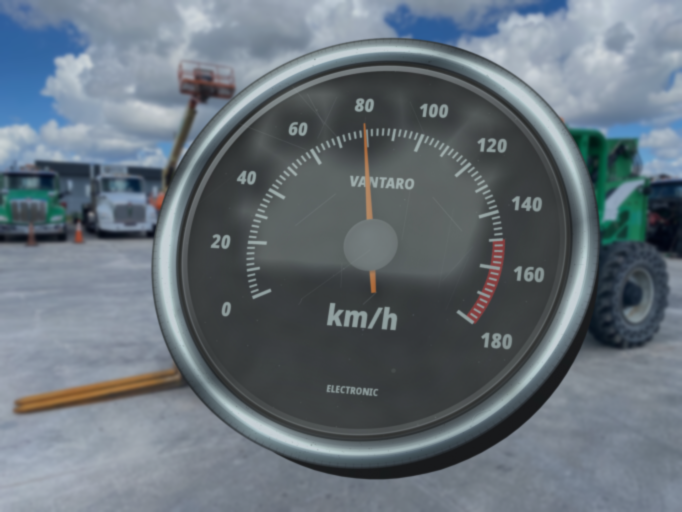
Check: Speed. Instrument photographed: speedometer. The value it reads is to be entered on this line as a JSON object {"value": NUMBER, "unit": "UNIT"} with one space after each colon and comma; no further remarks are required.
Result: {"value": 80, "unit": "km/h"}
